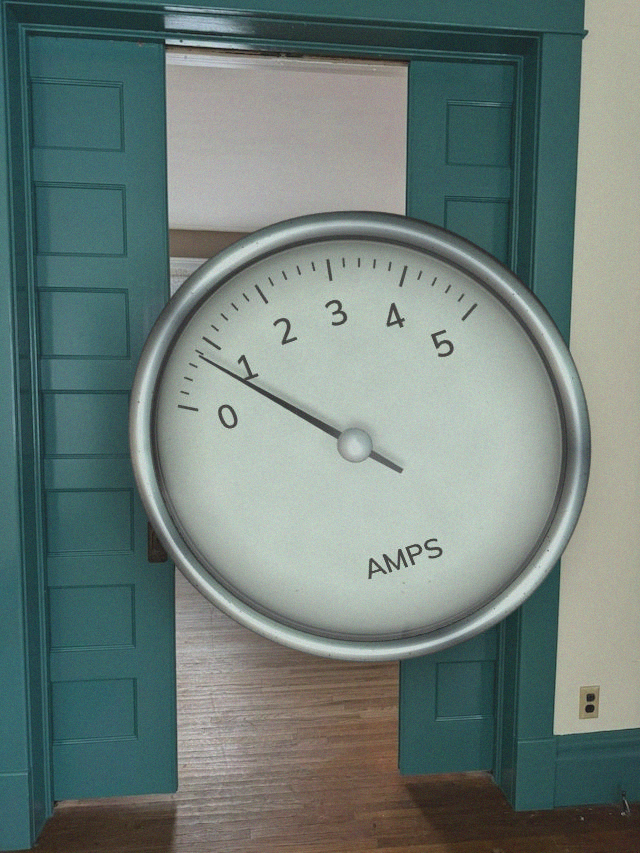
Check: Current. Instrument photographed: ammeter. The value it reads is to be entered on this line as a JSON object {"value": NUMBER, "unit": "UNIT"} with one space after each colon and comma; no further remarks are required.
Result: {"value": 0.8, "unit": "A"}
